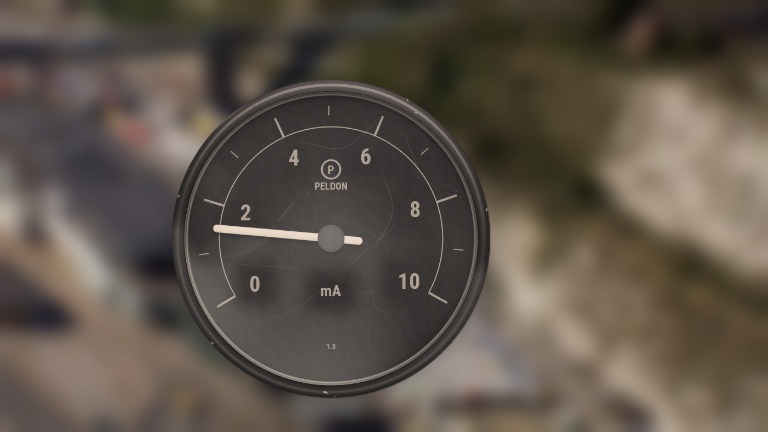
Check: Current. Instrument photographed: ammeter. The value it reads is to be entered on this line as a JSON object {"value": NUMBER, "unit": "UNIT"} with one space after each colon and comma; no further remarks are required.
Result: {"value": 1.5, "unit": "mA"}
